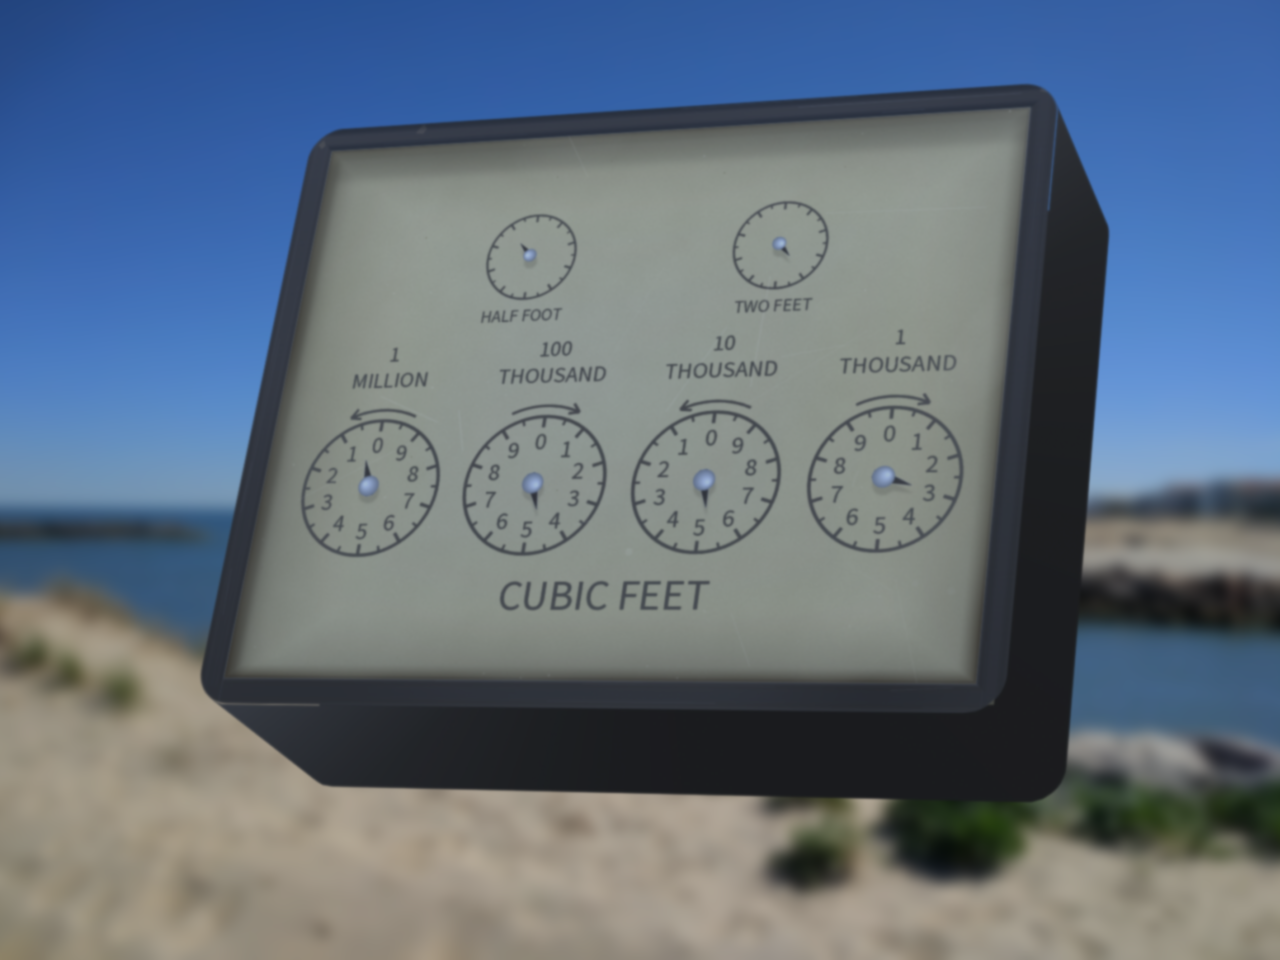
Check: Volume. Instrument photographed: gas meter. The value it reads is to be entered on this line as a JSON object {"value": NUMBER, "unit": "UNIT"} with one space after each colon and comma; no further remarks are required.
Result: {"value": 45300, "unit": "ft³"}
